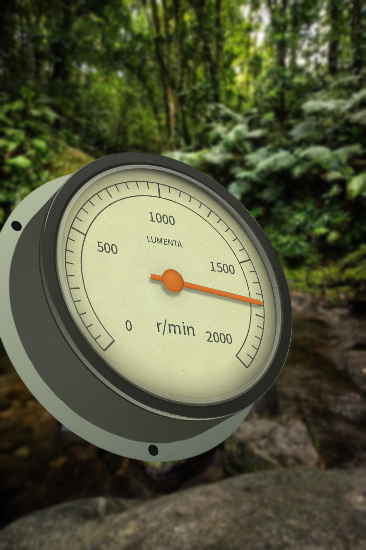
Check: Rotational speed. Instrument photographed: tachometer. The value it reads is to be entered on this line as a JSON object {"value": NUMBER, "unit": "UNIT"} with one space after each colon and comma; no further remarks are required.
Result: {"value": 1700, "unit": "rpm"}
